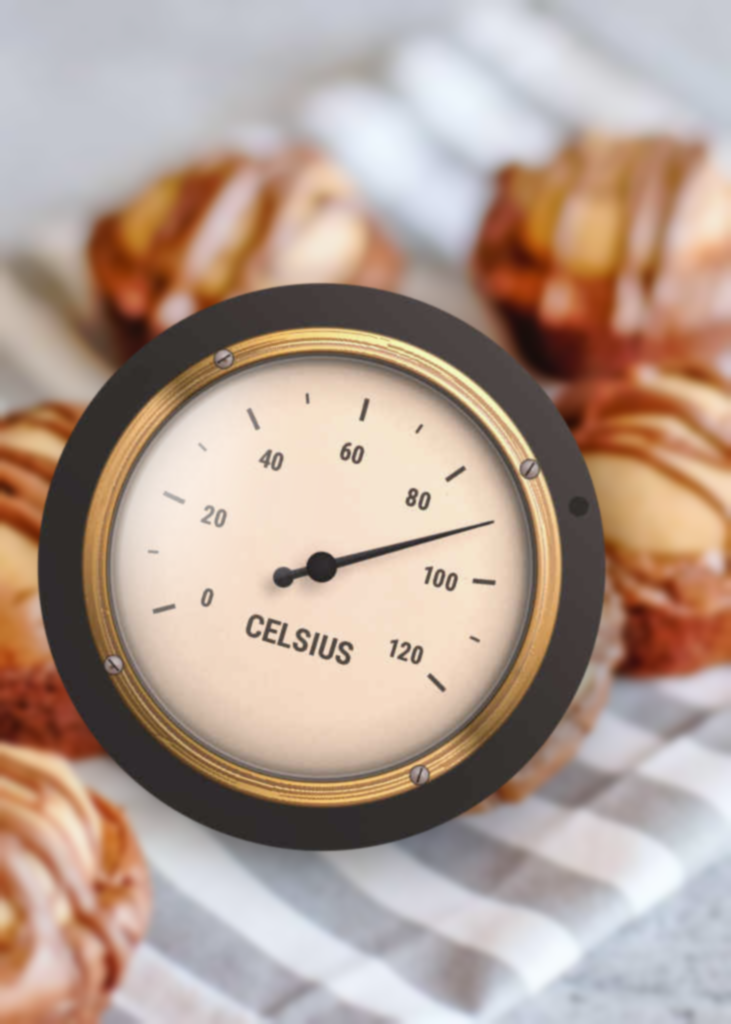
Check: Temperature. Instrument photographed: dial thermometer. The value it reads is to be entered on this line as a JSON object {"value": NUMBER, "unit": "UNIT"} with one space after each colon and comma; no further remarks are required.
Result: {"value": 90, "unit": "°C"}
